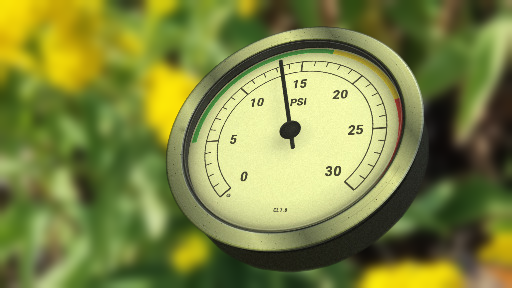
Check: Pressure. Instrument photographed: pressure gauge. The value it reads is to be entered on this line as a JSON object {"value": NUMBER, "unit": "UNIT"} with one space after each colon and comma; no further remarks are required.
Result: {"value": 13.5, "unit": "psi"}
